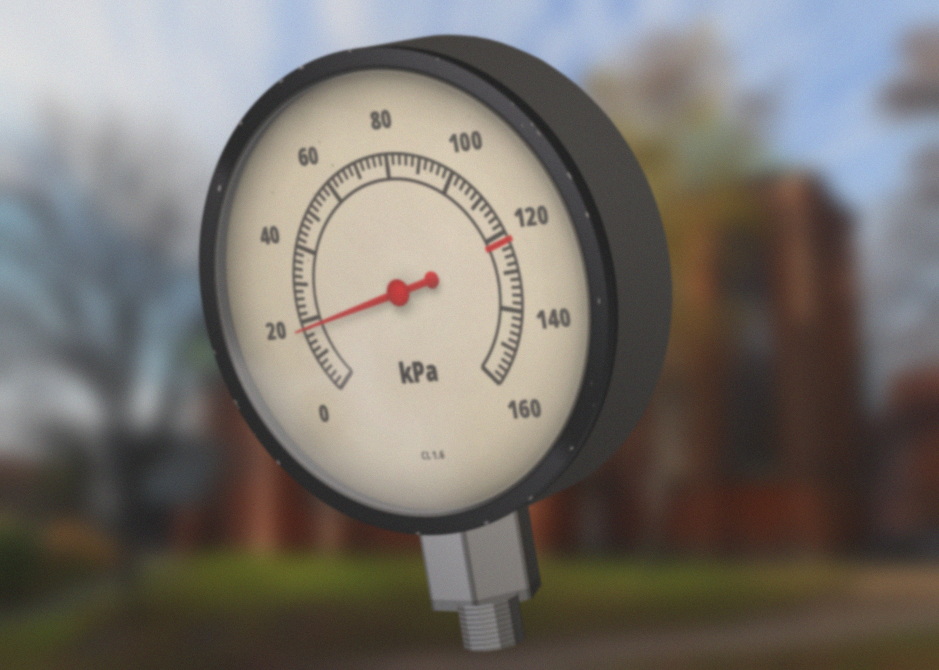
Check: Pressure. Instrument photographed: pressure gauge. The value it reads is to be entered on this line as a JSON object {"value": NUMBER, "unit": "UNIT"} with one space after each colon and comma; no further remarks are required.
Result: {"value": 18, "unit": "kPa"}
